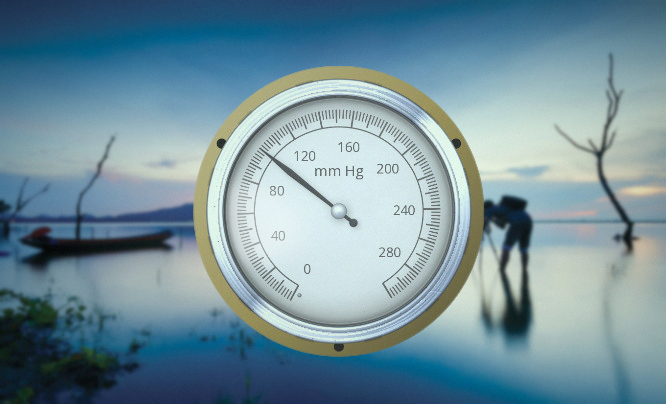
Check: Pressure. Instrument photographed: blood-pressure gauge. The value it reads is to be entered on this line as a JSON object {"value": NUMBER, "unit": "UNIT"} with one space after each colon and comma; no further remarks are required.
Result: {"value": 100, "unit": "mmHg"}
